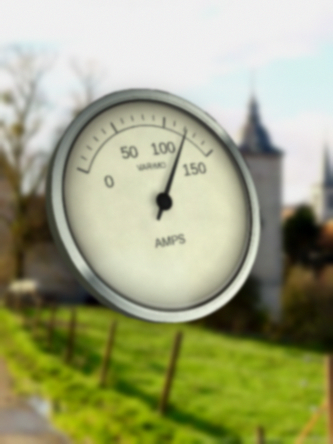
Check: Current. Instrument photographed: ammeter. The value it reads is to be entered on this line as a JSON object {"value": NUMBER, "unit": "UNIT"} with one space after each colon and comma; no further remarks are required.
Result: {"value": 120, "unit": "A"}
